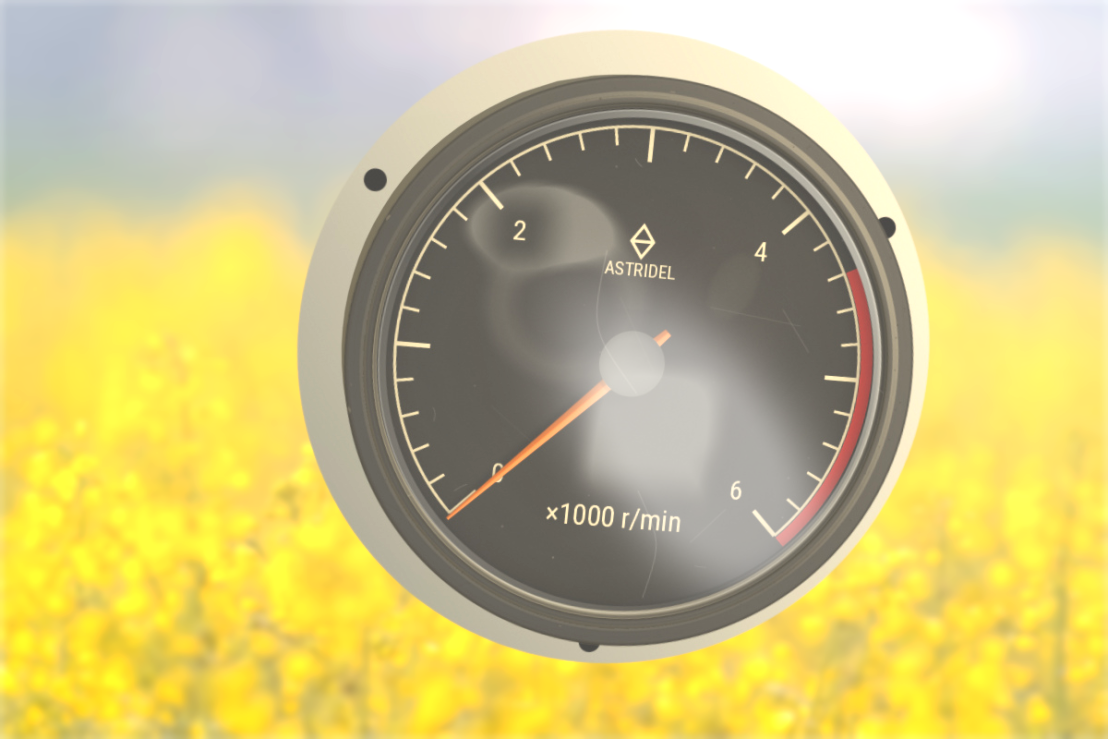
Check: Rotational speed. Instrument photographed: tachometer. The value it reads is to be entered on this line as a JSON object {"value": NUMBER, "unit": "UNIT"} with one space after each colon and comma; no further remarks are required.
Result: {"value": 0, "unit": "rpm"}
